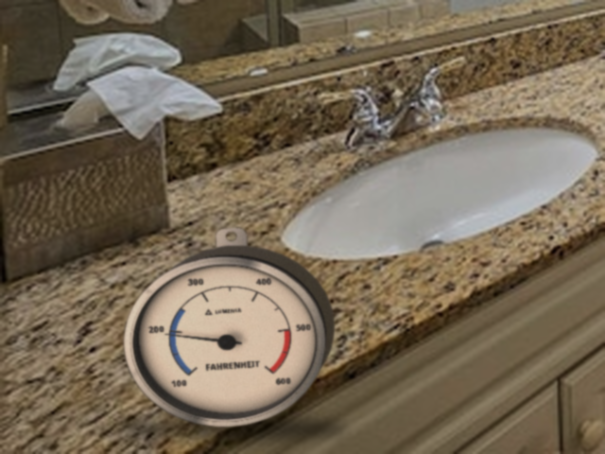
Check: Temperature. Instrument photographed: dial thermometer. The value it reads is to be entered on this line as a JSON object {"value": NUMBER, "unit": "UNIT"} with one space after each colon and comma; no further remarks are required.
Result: {"value": 200, "unit": "°F"}
